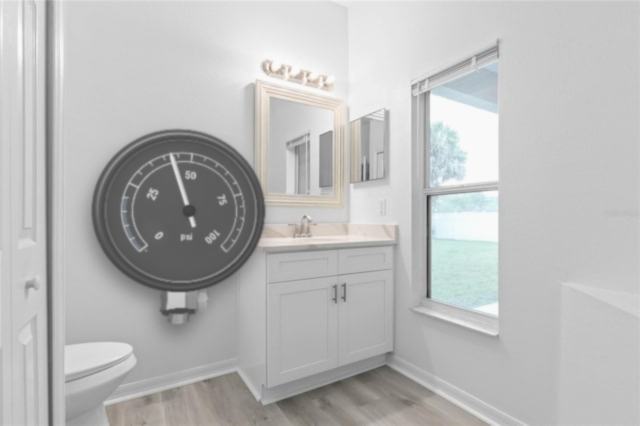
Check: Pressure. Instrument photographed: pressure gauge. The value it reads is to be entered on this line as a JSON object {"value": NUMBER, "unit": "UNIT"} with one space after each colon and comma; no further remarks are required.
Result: {"value": 42.5, "unit": "psi"}
